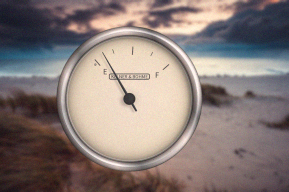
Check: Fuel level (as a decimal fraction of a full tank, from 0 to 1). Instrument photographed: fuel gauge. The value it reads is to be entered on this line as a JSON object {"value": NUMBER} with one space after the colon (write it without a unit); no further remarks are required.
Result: {"value": 0.125}
